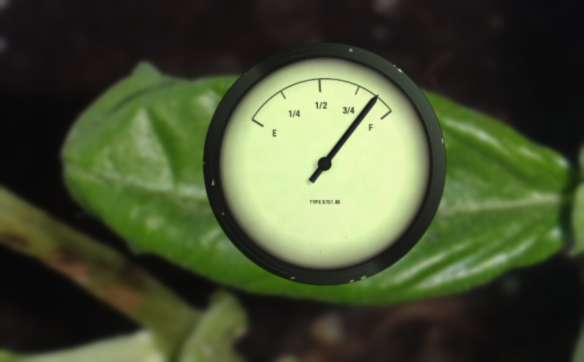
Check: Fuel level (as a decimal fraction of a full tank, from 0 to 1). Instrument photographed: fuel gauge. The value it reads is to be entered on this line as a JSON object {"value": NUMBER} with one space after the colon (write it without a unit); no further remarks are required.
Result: {"value": 0.875}
